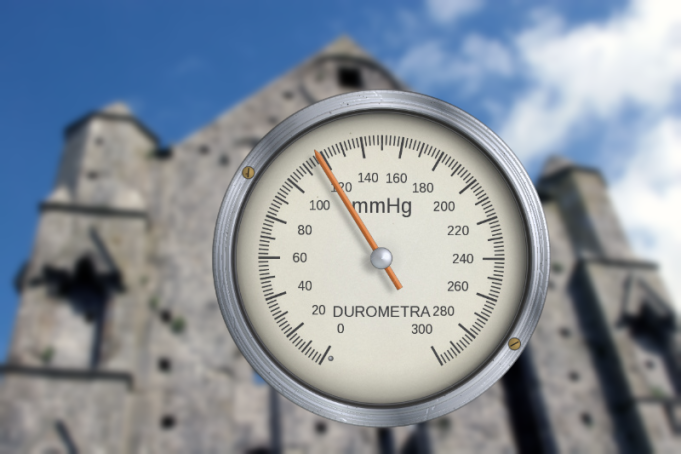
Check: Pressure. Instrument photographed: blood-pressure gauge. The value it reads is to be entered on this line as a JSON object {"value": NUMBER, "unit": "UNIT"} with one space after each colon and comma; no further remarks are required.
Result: {"value": 118, "unit": "mmHg"}
